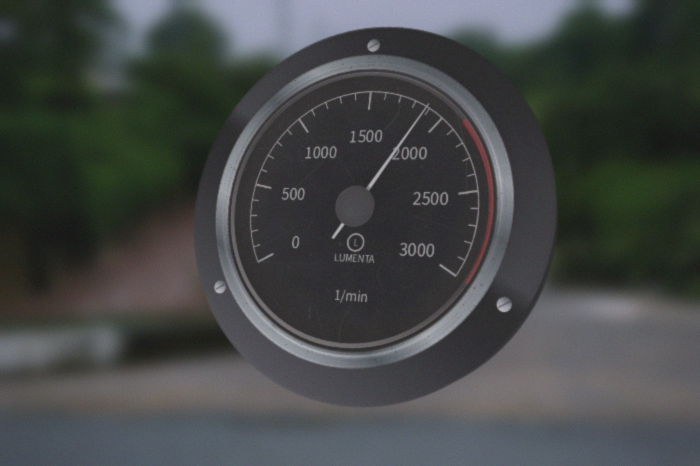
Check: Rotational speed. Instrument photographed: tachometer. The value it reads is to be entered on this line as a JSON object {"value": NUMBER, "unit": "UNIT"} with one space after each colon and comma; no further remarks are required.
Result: {"value": 1900, "unit": "rpm"}
